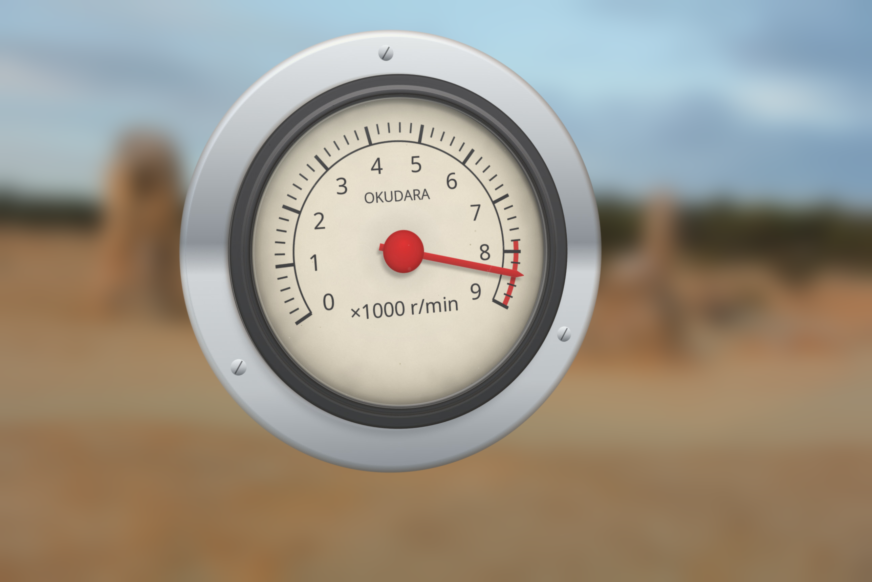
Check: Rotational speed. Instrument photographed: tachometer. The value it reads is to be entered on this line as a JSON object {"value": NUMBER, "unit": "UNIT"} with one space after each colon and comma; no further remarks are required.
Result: {"value": 8400, "unit": "rpm"}
